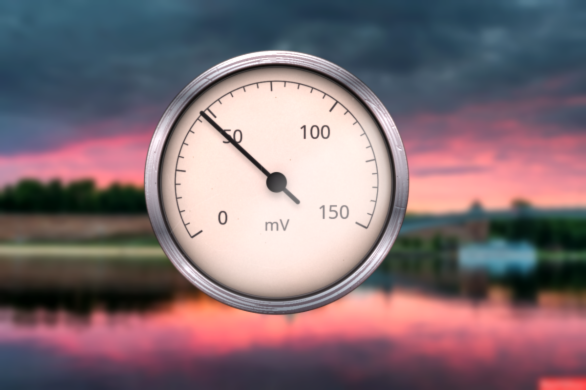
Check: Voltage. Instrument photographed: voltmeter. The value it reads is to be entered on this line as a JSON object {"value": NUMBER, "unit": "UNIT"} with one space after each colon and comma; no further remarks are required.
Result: {"value": 47.5, "unit": "mV"}
